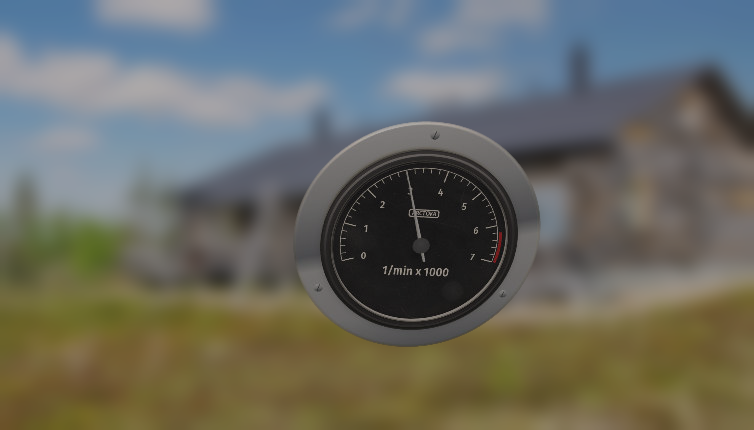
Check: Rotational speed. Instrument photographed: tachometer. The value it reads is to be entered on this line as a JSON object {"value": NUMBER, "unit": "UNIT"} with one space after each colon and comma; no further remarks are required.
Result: {"value": 3000, "unit": "rpm"}
